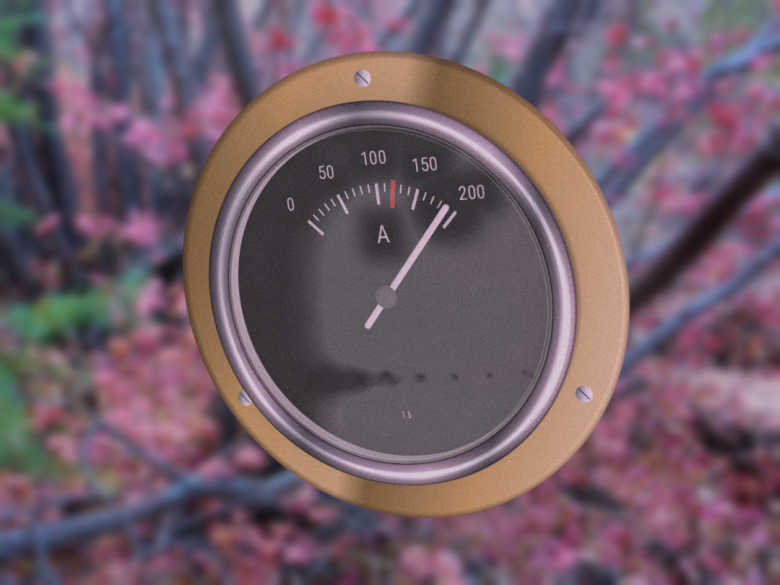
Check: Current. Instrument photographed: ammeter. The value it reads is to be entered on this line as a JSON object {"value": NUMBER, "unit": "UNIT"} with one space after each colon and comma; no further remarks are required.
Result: {"value": 190, "unit": "A"}
